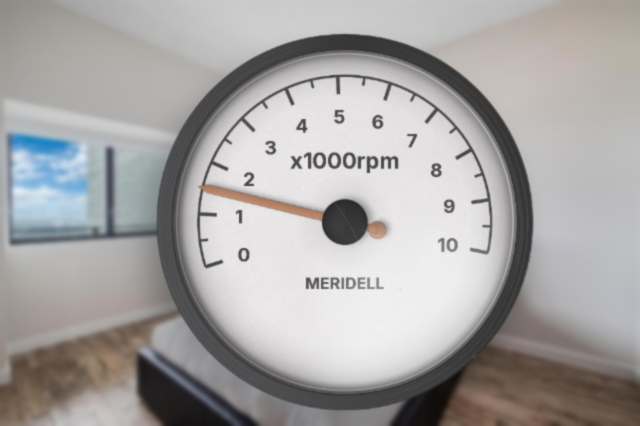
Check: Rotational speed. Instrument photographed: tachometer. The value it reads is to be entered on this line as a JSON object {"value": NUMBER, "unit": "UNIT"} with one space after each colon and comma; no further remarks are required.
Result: {"value": 1500, "unit": "rpm"}
